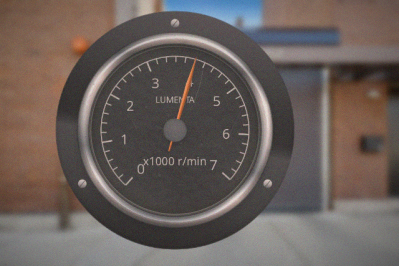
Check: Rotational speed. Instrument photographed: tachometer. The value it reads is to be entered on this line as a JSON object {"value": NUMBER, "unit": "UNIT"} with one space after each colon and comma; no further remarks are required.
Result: {"value": 4000, "unit": "rpm"}
